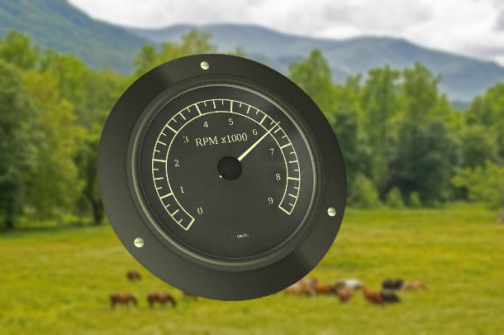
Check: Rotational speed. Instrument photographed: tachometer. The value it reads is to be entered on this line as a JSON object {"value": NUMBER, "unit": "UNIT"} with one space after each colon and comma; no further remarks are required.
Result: {"value": 6375, "unit": "rpm"}
